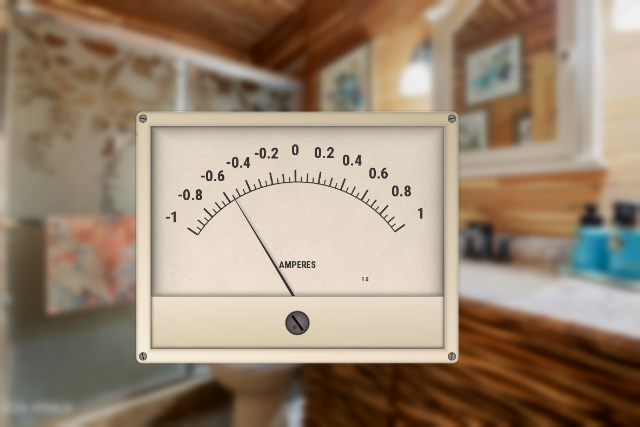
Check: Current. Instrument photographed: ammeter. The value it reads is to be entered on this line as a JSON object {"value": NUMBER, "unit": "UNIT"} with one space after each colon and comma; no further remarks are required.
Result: {"value": -0.55, "unit": "A"}
